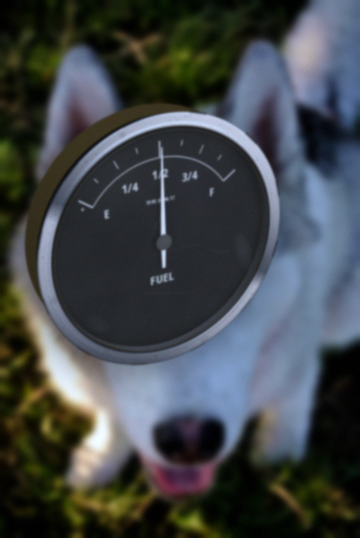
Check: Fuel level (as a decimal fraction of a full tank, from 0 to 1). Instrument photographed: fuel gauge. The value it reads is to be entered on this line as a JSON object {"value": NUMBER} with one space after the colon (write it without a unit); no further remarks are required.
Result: {"value": 0.5}
